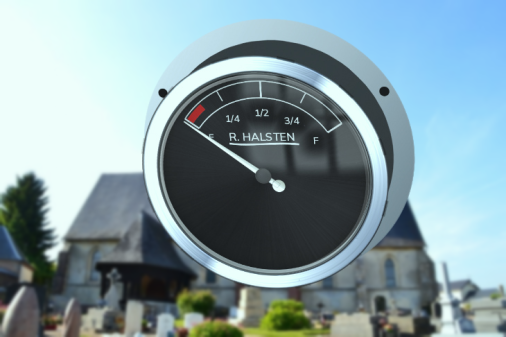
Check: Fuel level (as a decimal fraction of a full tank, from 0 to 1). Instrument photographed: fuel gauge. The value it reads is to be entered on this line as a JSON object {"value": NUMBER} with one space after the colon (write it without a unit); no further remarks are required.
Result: {"value": 0}
